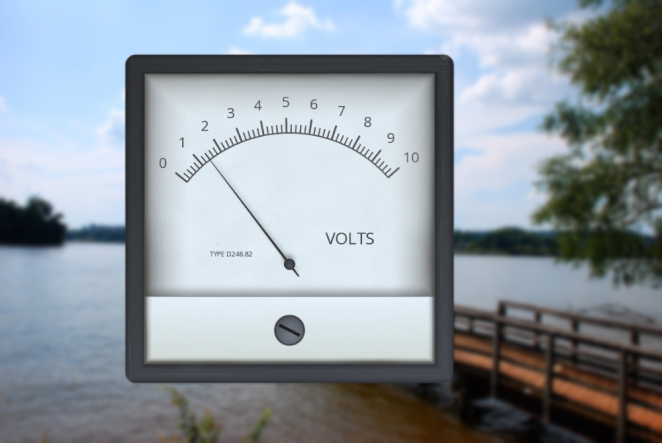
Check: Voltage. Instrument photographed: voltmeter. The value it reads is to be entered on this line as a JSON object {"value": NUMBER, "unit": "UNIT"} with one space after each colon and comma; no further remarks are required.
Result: {"value": 1.4, "unit": "V"}
